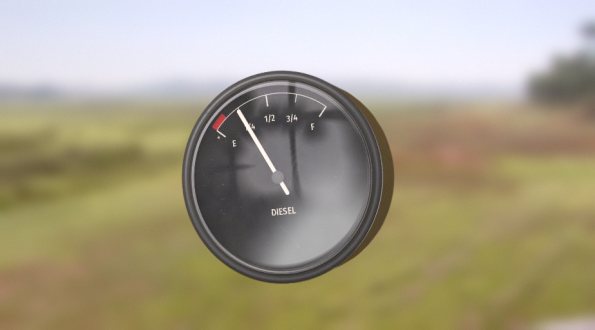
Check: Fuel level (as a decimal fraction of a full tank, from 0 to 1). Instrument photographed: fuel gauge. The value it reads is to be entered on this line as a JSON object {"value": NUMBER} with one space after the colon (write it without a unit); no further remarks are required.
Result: {"value": 0.25}
